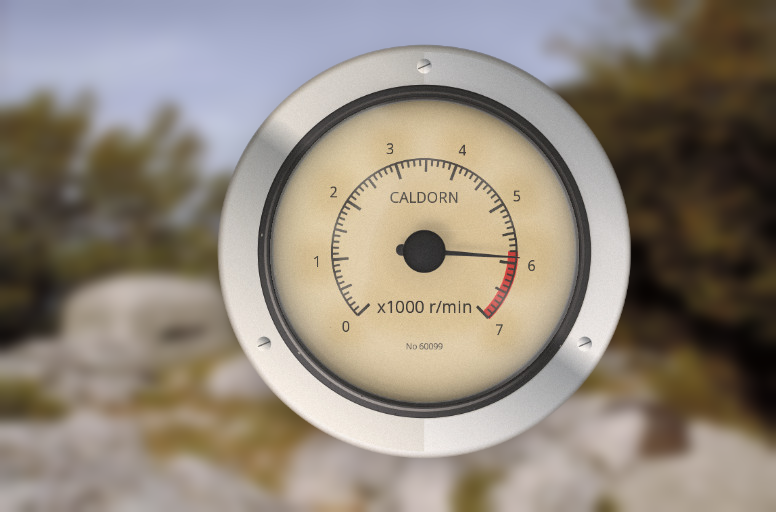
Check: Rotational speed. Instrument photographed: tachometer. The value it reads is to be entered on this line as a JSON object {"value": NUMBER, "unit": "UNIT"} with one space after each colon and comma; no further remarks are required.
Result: {"value": 5900, "unit": "rpm"}
